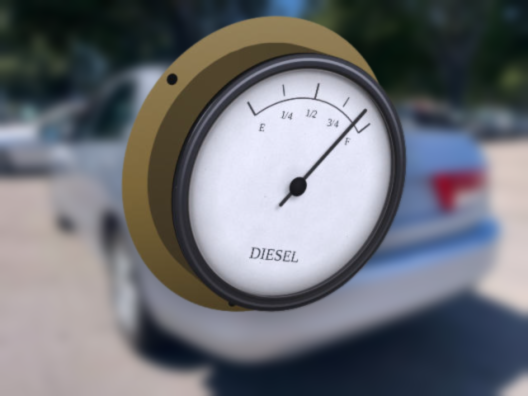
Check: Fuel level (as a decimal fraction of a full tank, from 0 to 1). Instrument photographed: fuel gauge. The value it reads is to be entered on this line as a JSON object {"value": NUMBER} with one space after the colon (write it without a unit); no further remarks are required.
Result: {"value": 0.875}
